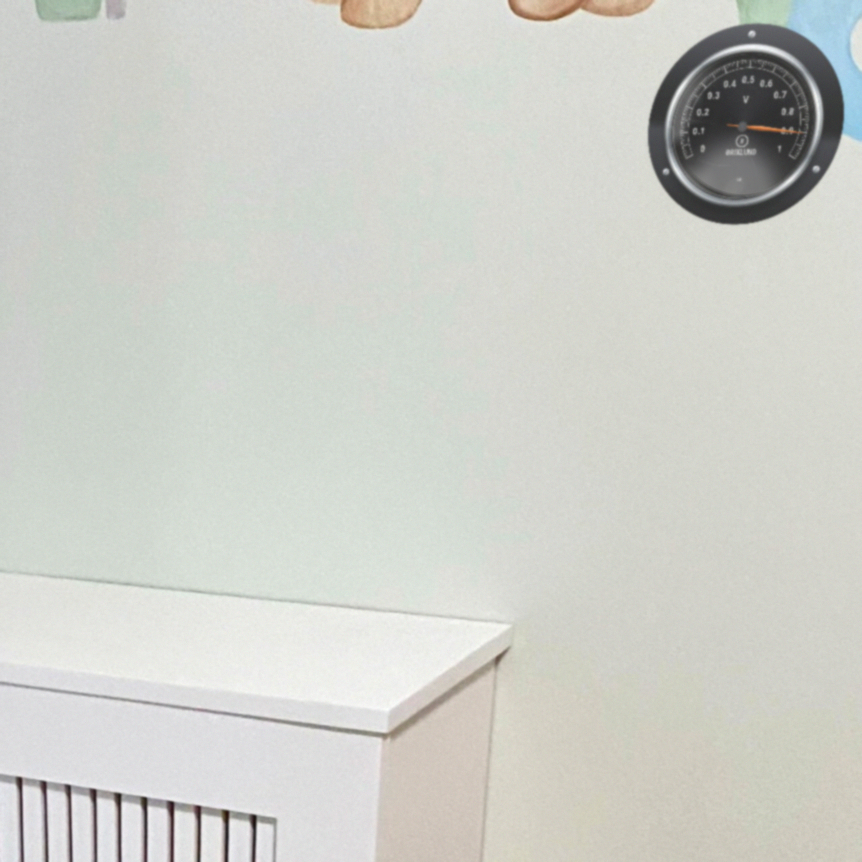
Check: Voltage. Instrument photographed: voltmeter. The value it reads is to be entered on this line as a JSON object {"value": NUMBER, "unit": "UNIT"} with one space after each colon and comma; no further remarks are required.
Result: {"value": 0.9, "unit": "V"}
